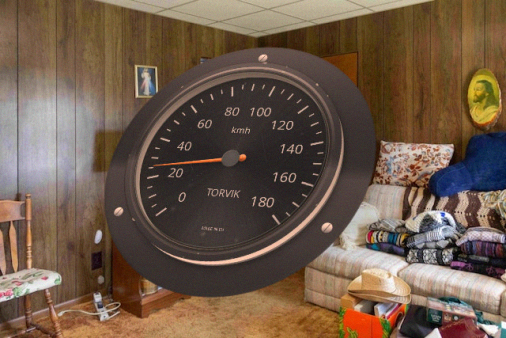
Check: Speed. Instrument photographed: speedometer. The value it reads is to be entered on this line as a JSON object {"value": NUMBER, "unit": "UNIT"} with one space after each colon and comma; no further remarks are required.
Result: {"value": 25, "unit": "km/h"}
